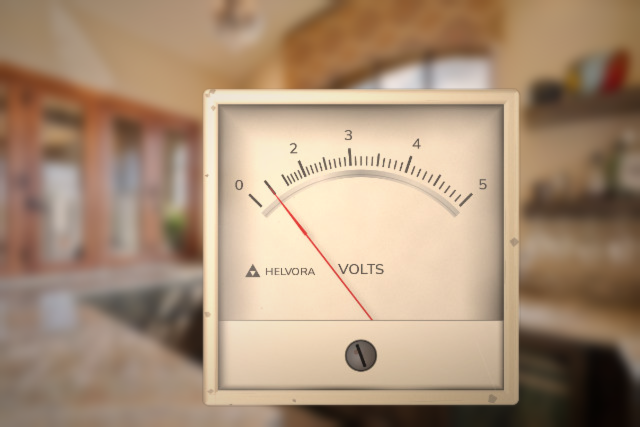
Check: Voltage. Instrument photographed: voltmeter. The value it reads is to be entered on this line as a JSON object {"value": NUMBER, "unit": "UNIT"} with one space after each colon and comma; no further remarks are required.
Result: {"value": 1, "unit": "V"}
